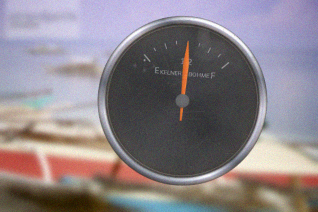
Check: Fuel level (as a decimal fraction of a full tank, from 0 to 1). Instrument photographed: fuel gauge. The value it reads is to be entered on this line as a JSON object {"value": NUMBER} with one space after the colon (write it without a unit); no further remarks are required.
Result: {"value": 0.5}
